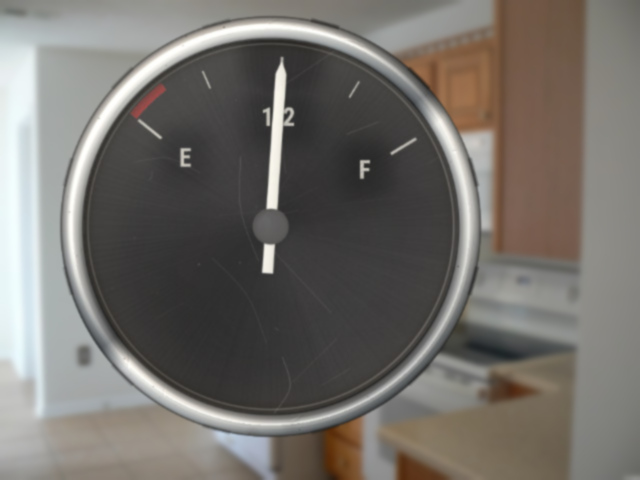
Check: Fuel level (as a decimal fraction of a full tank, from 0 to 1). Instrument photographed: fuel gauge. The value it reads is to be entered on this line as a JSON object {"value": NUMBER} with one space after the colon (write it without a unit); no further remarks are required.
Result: {"value": 0.5}
